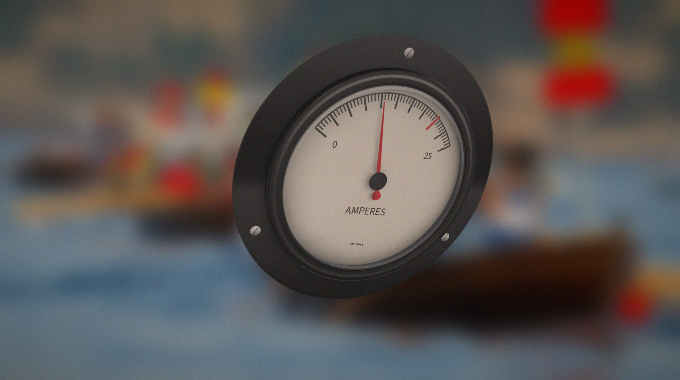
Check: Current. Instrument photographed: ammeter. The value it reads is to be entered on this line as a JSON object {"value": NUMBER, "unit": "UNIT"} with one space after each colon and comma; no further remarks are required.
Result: {"value": 10, "unit": "A"}
